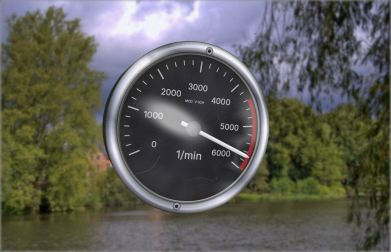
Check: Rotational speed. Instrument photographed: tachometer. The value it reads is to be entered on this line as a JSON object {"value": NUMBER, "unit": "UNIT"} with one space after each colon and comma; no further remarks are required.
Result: {"value": 5700, "unit": "rpm"}
